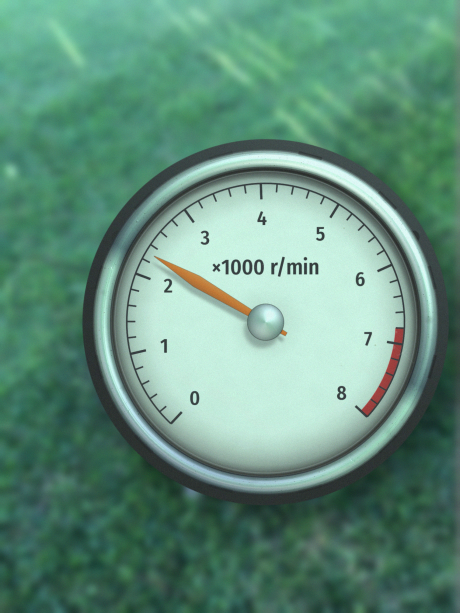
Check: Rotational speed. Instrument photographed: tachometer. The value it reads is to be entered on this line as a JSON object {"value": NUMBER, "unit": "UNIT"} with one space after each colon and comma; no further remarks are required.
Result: {"value": 2300, "unit": "rpm"}
